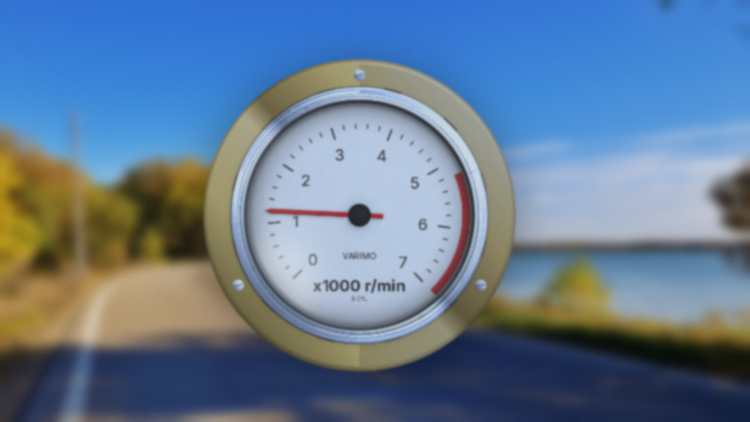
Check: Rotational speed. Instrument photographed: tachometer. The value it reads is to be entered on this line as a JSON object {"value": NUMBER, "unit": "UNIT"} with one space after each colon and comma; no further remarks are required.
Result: {"value": 1200, "unit": "rpm"}
